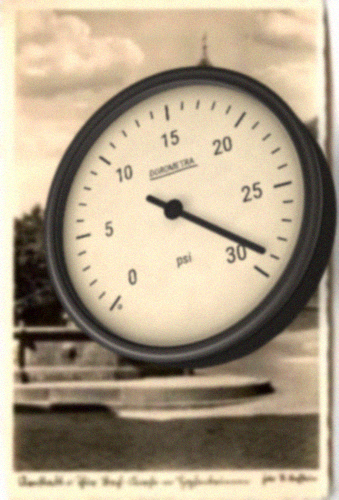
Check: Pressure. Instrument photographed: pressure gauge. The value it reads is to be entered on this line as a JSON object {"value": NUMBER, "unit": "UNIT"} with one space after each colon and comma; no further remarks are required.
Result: {"value": 29, "unit": "psi"}
